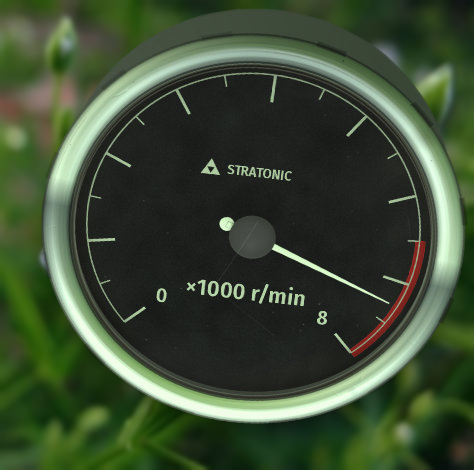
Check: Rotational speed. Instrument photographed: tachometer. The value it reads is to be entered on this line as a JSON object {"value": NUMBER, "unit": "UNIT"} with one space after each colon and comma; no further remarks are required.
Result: {"value": 7250, "unit": "rpm"}
